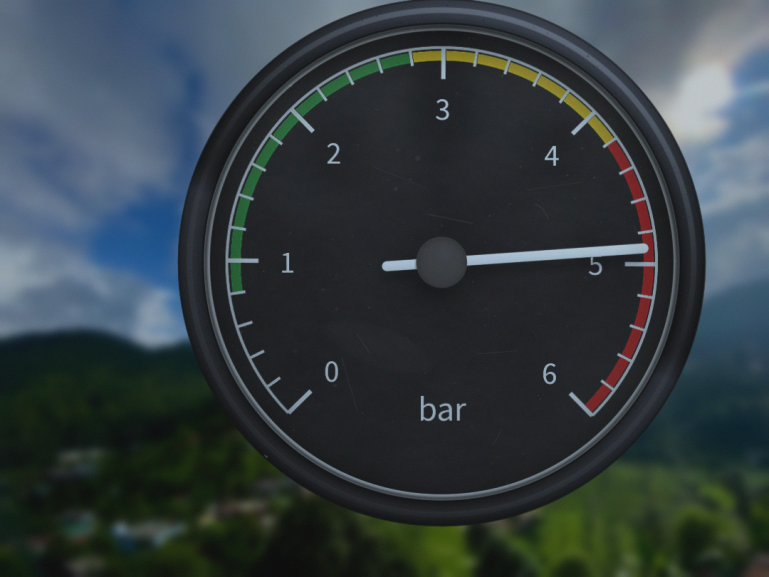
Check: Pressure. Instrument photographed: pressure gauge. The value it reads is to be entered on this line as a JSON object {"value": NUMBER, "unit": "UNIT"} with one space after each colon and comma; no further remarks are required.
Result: {"value": 4.9, "unit": "bar"}
